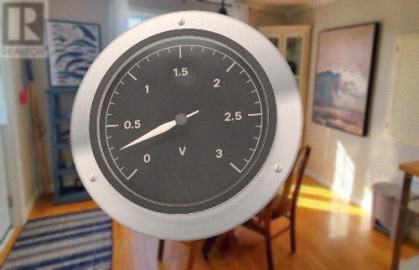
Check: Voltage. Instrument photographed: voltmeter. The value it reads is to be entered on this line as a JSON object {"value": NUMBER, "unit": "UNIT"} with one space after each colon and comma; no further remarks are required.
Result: {"value": 0.25, "unit": "V"}
